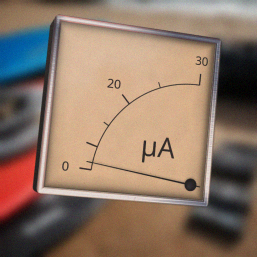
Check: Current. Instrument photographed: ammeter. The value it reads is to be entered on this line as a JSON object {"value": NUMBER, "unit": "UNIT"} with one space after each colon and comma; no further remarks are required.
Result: {"value": 5, "unit": "µA"}
